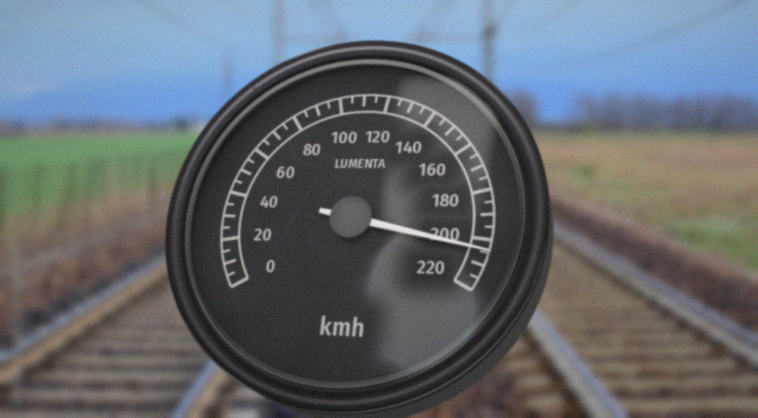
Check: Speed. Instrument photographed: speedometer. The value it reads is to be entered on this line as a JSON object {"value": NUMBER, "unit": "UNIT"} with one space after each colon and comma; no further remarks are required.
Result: {"value": 205, "unit": "km/h"}
